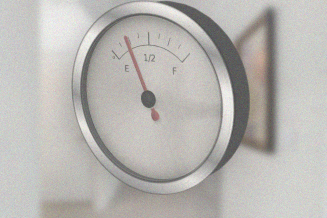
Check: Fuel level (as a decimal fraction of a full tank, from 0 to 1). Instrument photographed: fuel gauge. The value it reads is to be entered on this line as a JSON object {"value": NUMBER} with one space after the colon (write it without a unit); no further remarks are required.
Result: {"value": 0.25}
